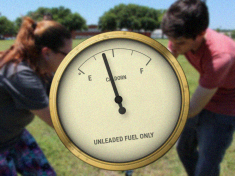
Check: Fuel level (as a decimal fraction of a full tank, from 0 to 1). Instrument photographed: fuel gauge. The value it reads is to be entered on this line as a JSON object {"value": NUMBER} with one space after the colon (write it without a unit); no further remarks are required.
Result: {"value": 0.375}
